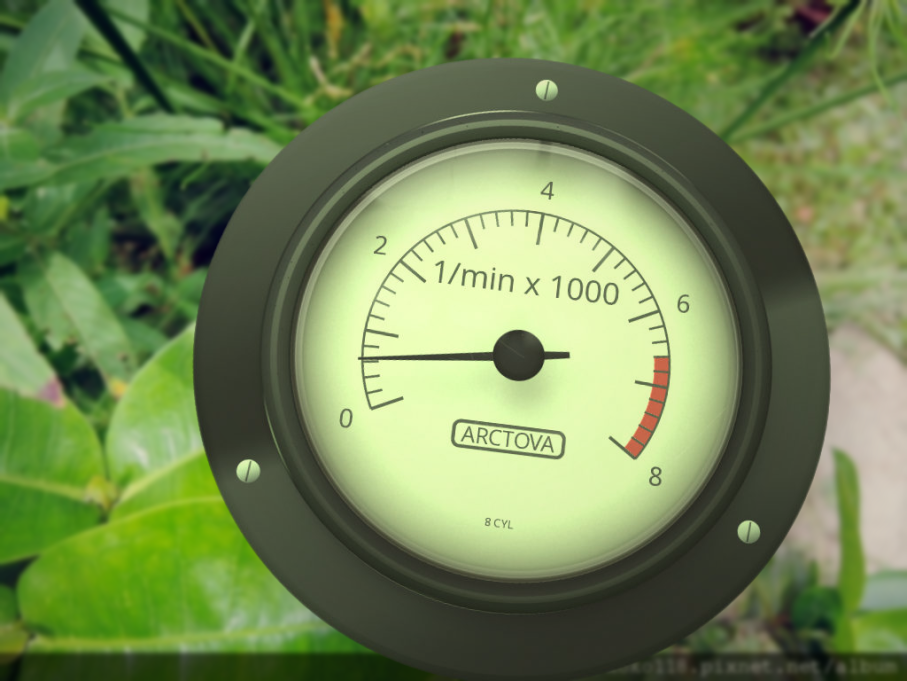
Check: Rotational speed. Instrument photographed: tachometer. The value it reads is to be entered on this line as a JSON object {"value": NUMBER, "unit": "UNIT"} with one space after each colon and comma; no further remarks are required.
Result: {"value": 600, "unit": "rpm"}
